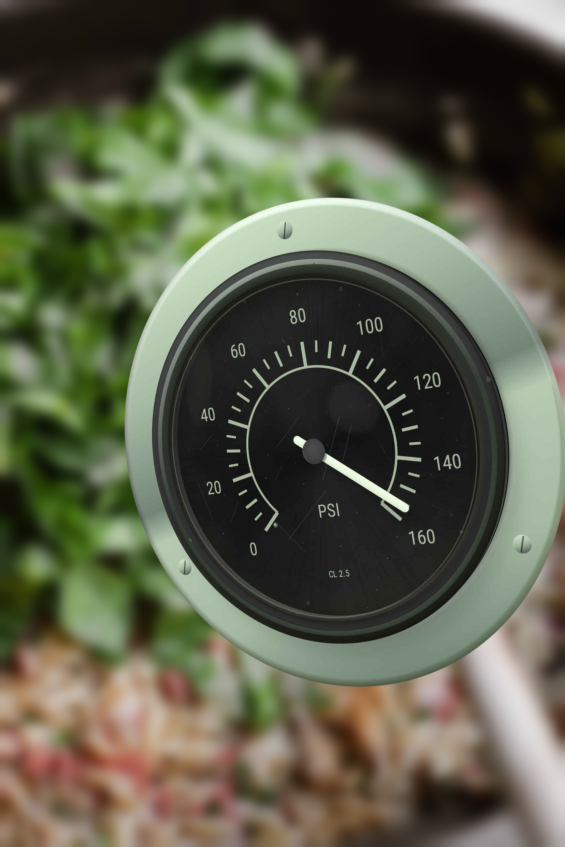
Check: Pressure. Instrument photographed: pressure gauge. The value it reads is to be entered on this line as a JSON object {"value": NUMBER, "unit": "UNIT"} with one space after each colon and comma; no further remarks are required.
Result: {"value": 155, "unit": "psi"}
